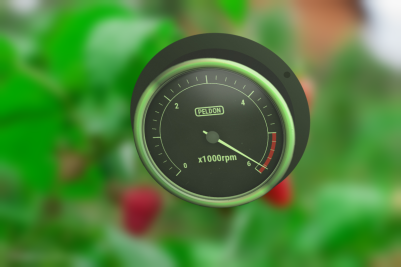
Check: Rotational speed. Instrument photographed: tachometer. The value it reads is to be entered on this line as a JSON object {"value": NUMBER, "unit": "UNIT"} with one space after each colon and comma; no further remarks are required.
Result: {"value": 5800, "unit": "rpm"}
